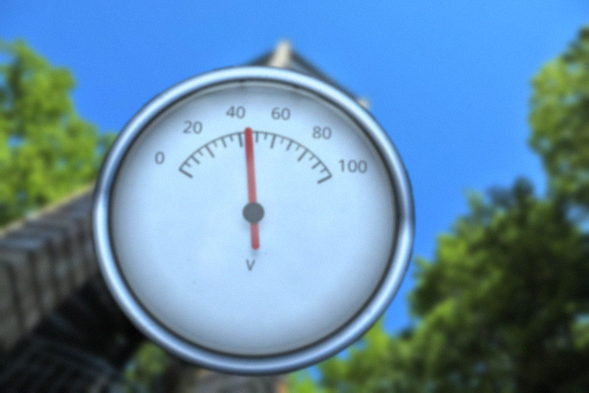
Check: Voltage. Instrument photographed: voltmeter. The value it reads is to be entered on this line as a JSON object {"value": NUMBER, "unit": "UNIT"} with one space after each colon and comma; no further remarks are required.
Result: {"value": 45, "unit": "V"}
